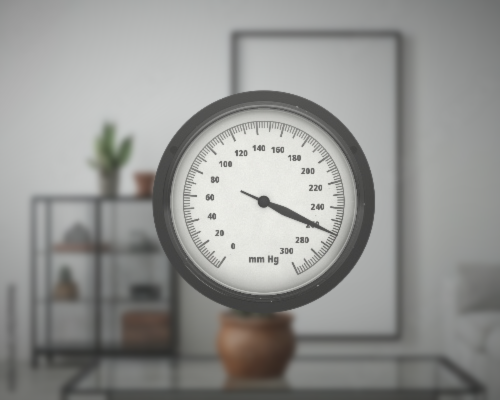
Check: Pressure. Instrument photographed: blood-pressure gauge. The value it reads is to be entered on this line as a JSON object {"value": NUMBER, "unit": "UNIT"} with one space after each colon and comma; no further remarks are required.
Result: {"value": 260, "unit": "mmHg"}
